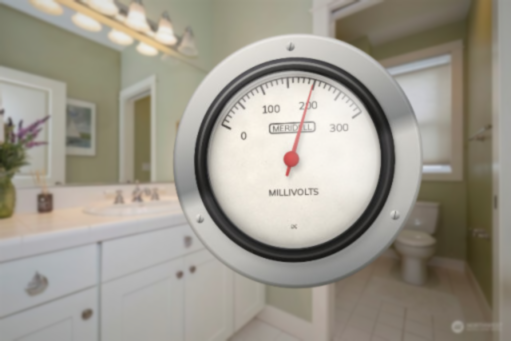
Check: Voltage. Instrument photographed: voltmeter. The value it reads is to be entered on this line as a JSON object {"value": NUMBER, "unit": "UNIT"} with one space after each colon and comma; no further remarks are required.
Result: {"value": 200, "unit": "mV"}
